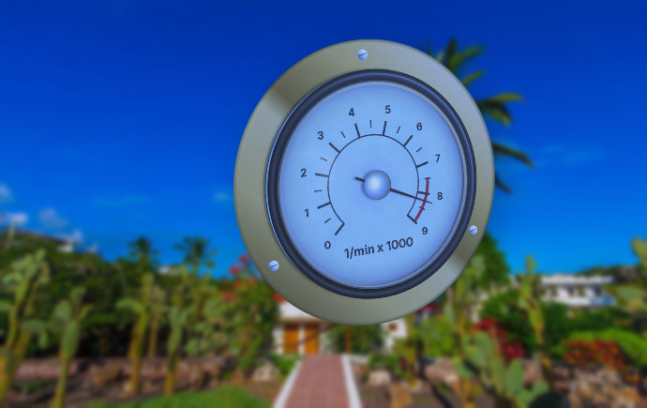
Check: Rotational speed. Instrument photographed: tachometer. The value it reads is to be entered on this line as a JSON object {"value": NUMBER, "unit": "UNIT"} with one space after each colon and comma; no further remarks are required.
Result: {"value": 8250, "unit": "rpm"}
